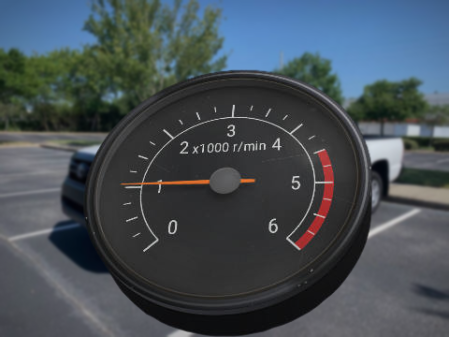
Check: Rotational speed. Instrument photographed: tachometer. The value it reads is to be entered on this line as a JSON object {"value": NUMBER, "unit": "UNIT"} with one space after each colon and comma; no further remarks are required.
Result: {"value": 1000, "unit": "rpm"}
